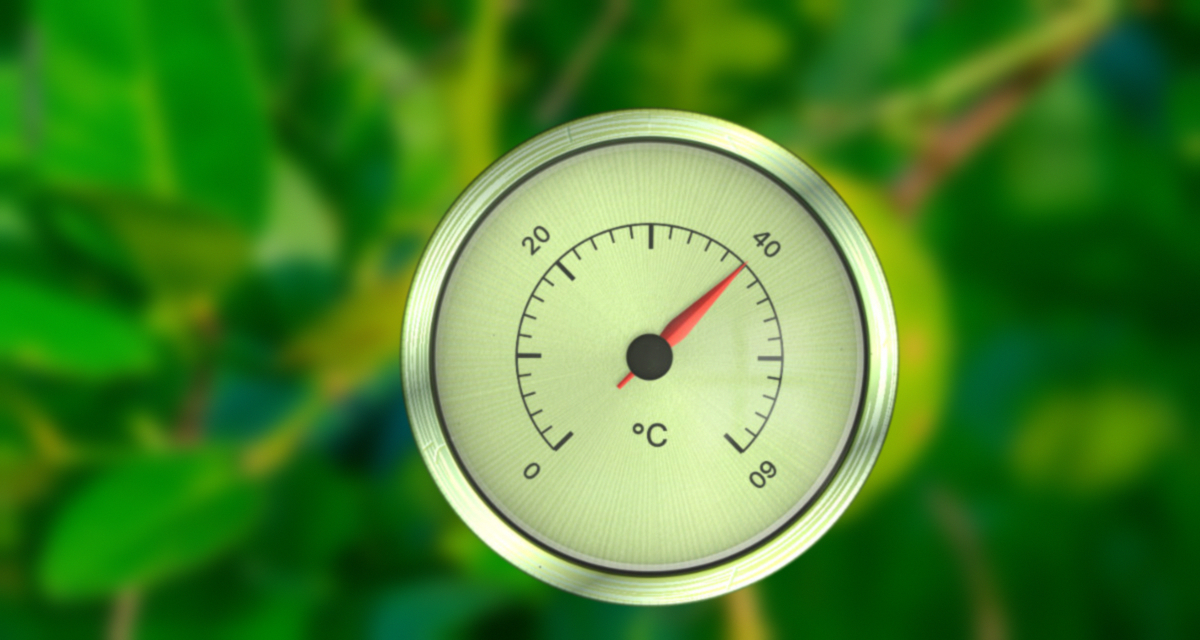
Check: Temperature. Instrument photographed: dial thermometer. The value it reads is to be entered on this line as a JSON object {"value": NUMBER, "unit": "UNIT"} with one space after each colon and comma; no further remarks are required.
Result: {"value": 40, "unit": "°C"}
